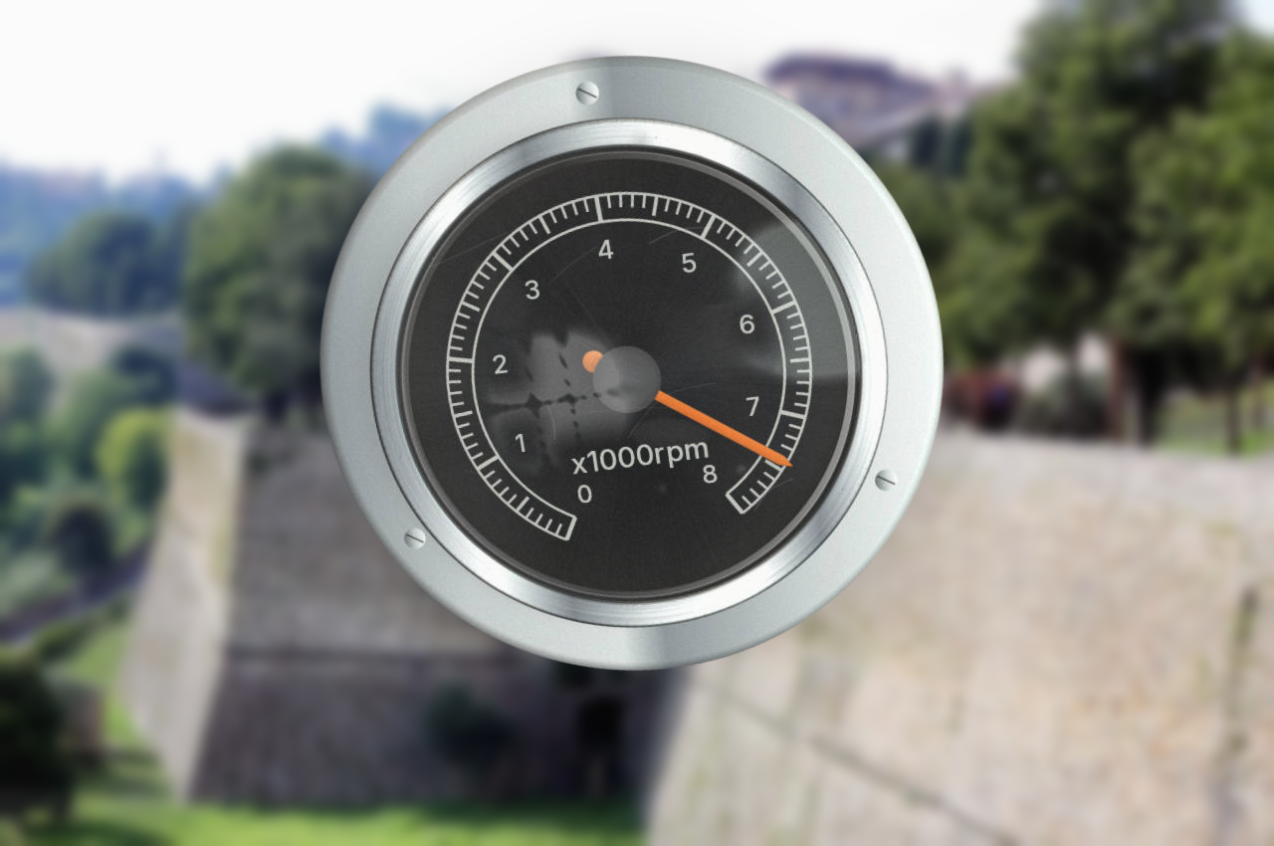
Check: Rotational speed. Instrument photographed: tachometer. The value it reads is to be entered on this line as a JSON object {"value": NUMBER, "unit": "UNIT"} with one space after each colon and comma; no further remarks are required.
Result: {"value": 7400, "unit": "rpm"}
